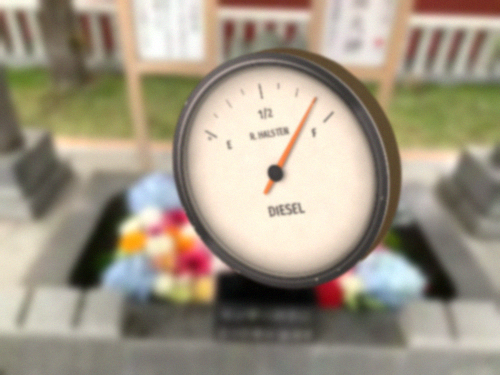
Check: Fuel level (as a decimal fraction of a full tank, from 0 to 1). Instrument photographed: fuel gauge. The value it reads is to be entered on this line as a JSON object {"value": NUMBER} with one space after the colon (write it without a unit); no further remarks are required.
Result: {"value": 0.875}
